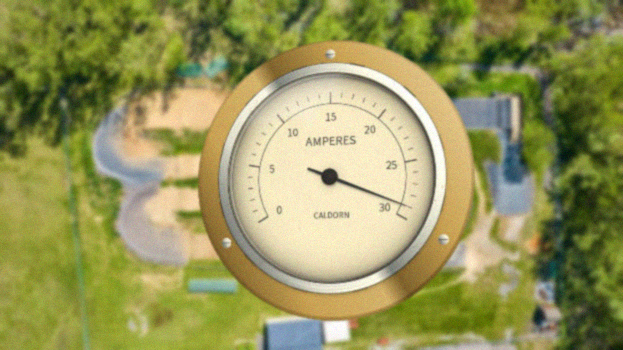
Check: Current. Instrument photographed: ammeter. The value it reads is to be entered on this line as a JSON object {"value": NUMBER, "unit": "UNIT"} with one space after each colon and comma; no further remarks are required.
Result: {"value": 29, "unit": "A"}
